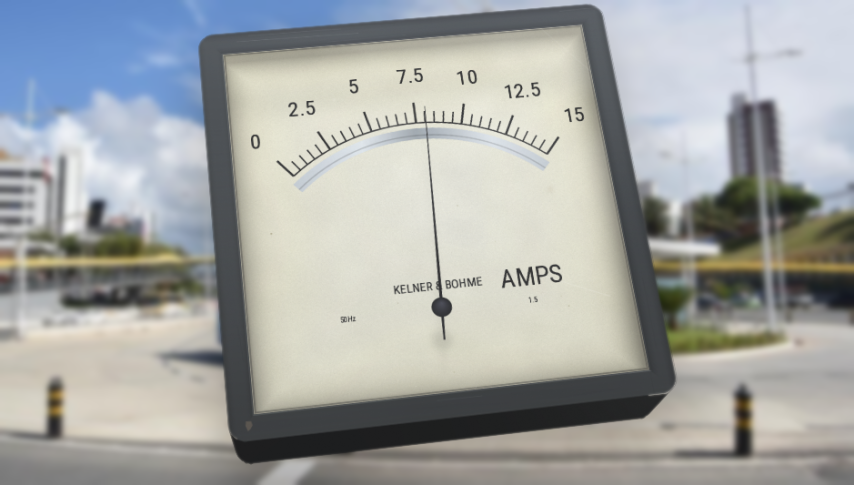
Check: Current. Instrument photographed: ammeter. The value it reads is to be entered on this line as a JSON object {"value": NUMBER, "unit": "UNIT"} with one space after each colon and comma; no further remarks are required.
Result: {"value": 8, "unit": "A"}
